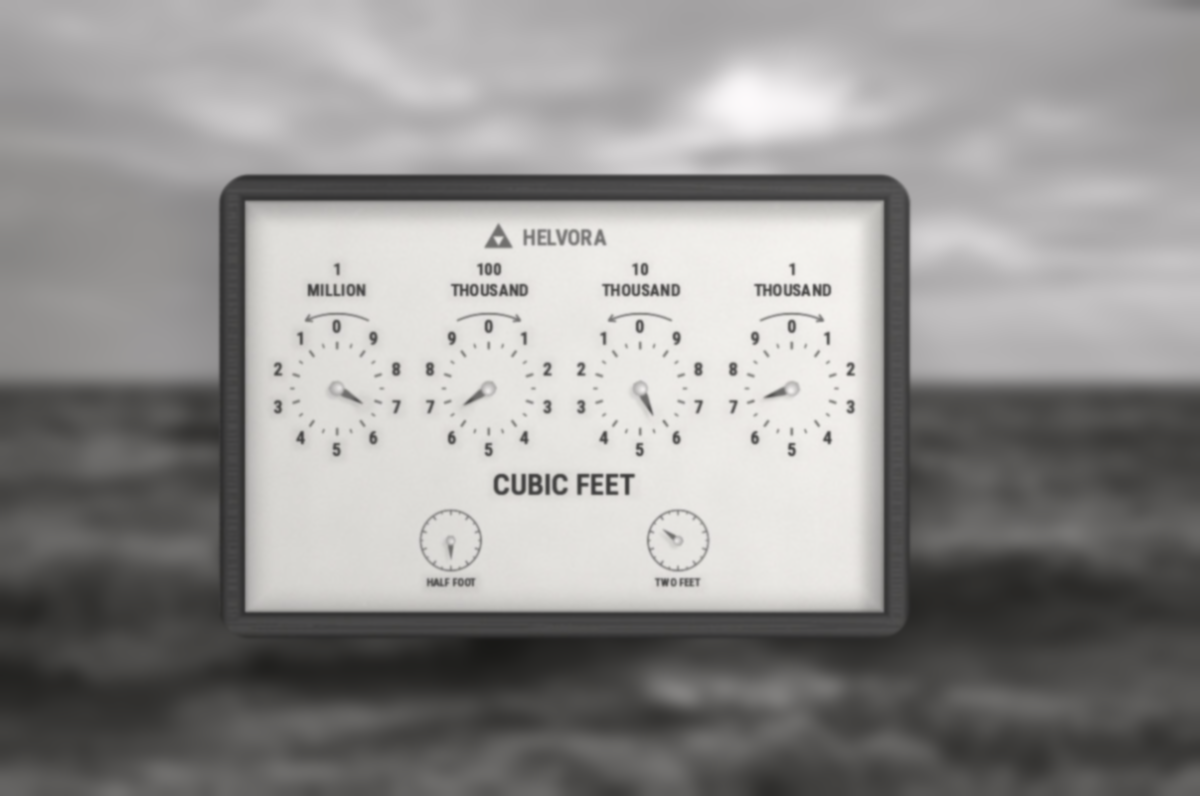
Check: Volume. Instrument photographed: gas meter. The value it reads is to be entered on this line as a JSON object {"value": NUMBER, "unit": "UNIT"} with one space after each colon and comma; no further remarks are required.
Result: {"value": 665700, "unit": "ft³"}
